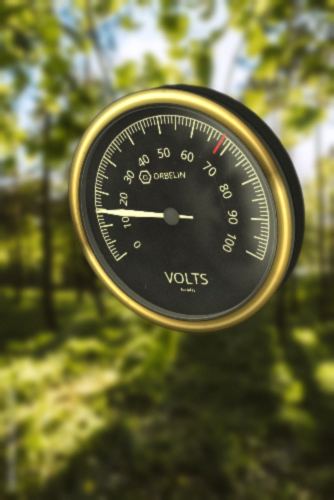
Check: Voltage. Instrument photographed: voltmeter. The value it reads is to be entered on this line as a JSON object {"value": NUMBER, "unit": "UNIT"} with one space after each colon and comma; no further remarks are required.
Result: {"value": 15, "unit": "V"}
